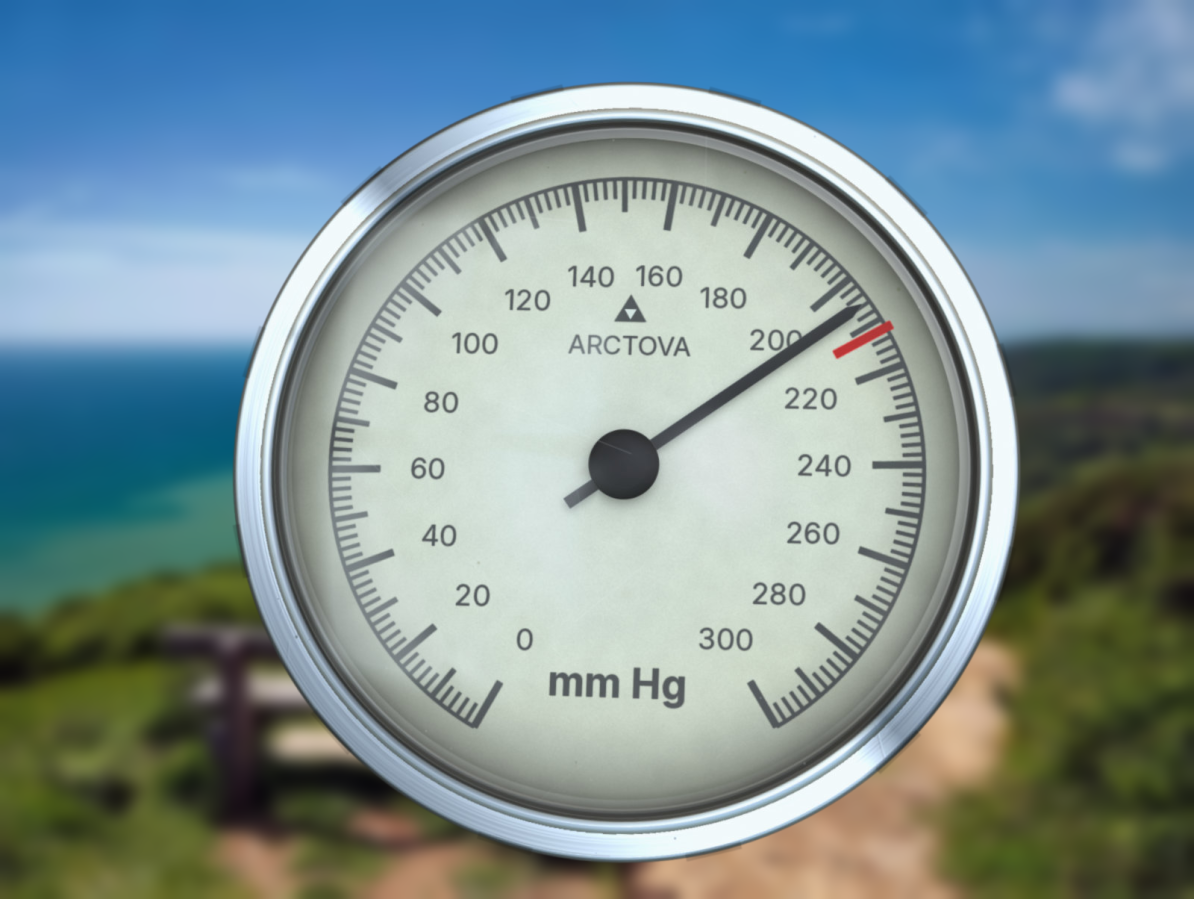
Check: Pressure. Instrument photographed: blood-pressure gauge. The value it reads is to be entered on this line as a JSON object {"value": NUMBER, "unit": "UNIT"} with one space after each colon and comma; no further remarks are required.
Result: {"value": 206, "unit": "mmHg"}
